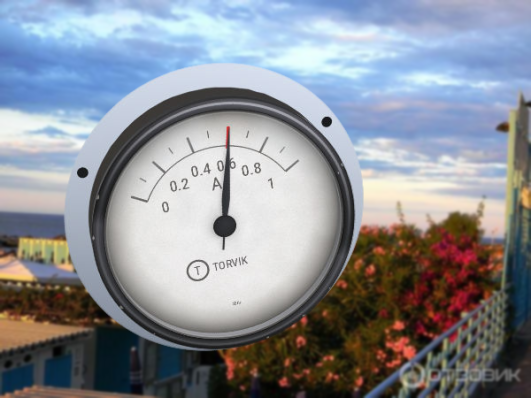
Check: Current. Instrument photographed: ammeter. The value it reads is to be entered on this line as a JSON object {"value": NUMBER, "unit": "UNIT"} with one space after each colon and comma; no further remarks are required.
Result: {"value": 0.6, "unit": "A"}
